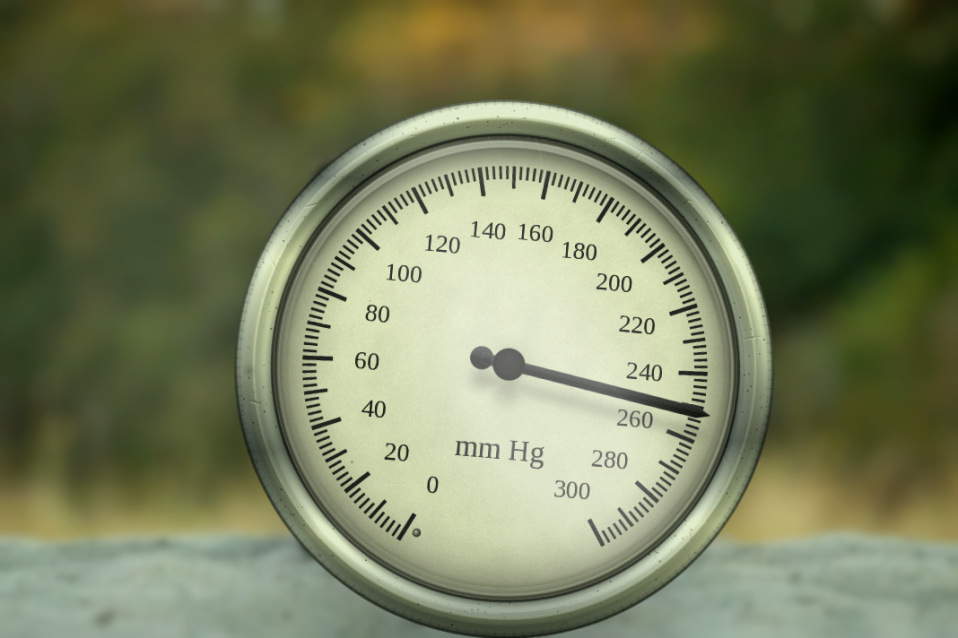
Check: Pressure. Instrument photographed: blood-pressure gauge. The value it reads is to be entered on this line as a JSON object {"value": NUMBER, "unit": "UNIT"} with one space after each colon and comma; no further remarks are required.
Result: {"value": 252, "unit": "mmHg"}
